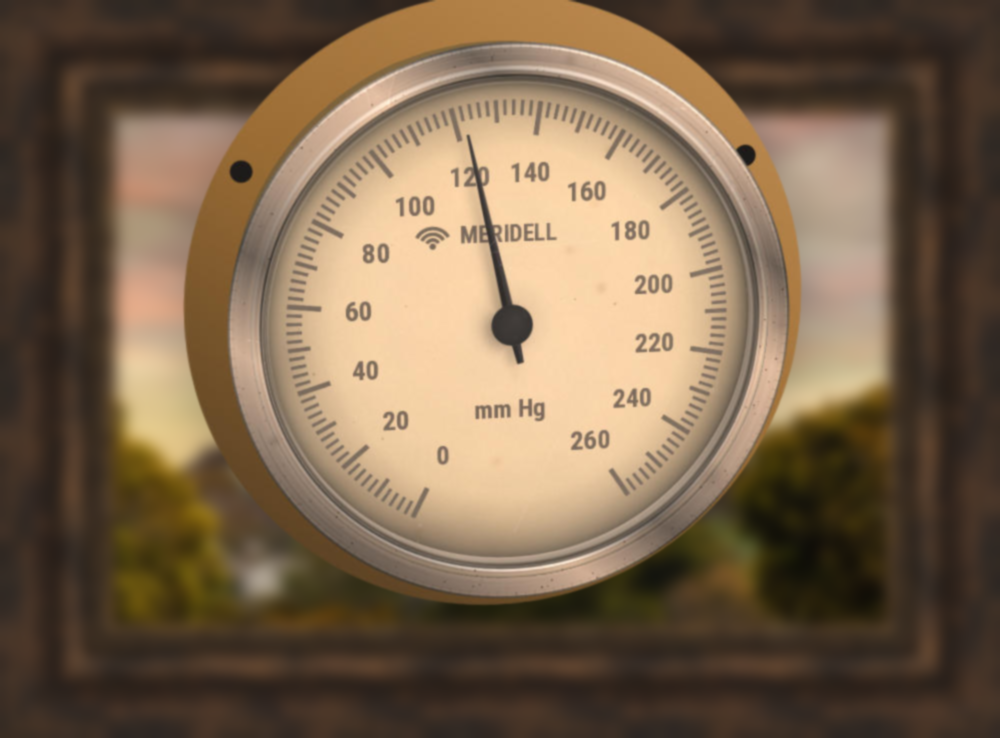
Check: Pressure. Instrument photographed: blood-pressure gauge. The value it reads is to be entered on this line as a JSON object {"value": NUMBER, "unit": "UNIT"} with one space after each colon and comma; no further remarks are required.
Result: {"value": 122, "unit": "mmHg"}
